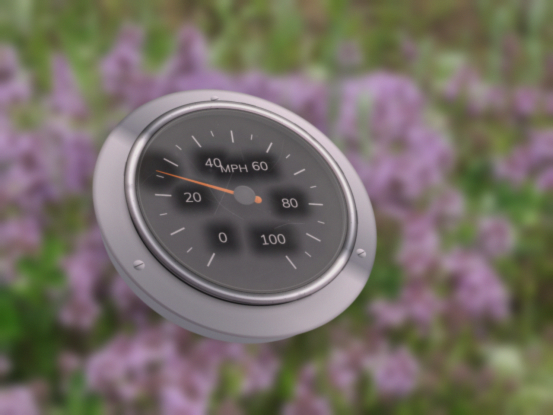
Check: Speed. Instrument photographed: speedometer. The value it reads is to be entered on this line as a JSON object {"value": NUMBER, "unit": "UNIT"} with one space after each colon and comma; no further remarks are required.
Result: {"value": 25, "unit": "mph"}
